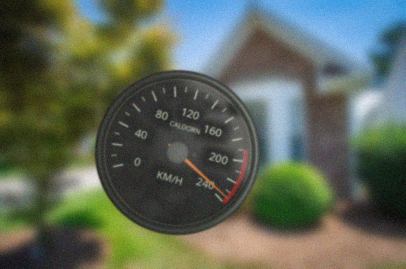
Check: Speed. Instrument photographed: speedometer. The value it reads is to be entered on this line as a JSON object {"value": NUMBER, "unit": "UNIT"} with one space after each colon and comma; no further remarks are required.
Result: {"value": 235, "unit": "km/h"}
